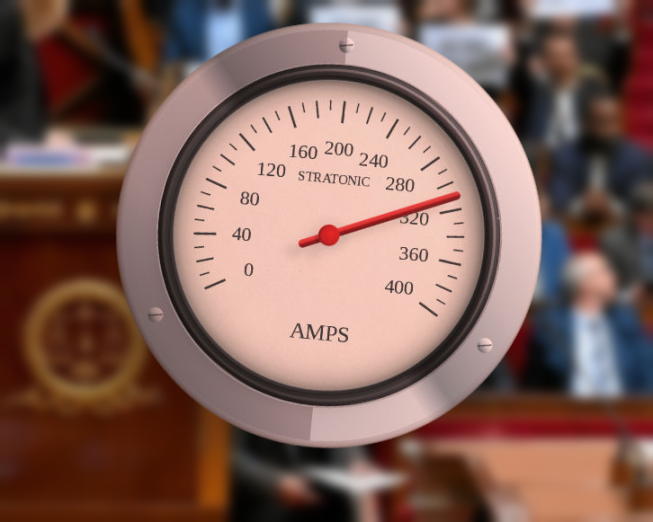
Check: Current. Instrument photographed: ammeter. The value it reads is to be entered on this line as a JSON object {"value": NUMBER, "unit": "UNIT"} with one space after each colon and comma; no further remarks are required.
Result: {"value": 310, "unit": "A"}
